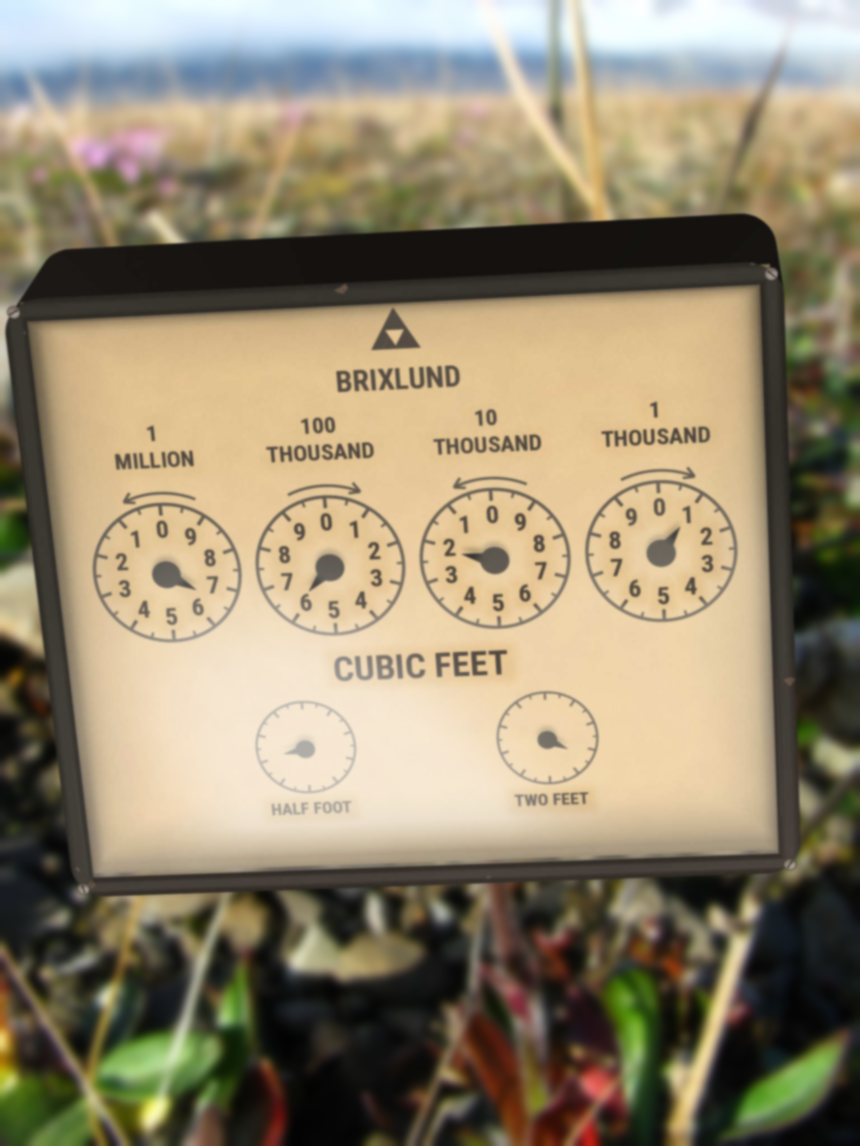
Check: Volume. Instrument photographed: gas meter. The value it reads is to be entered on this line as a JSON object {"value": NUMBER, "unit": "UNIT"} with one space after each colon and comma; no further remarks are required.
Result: {"value": 662100, "unit": "ft³"}
